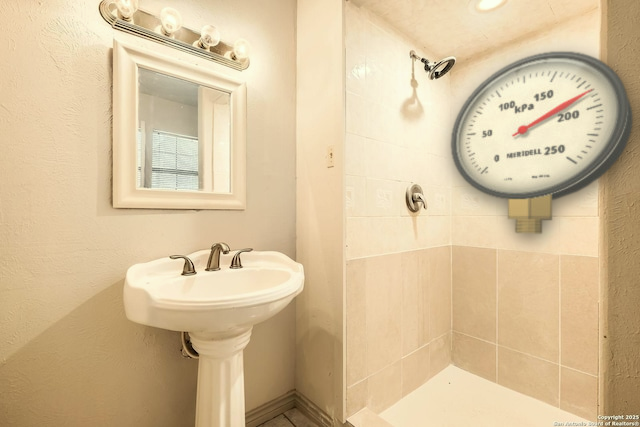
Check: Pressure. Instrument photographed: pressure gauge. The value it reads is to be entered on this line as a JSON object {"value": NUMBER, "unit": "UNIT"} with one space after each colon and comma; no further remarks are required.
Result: {"value": 185, "unit": "kPa"}
